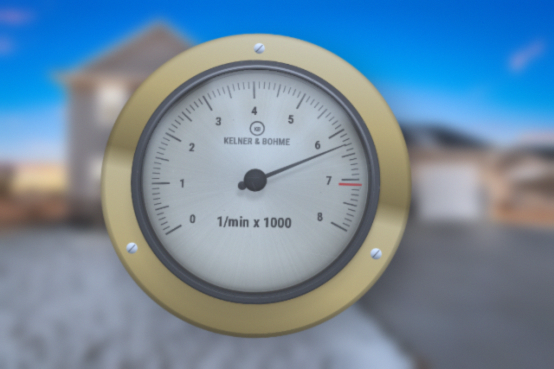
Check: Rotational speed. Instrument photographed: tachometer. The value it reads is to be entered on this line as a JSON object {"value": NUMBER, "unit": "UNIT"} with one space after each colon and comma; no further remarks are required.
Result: {"value": 6300, "unit": "rpm"}
